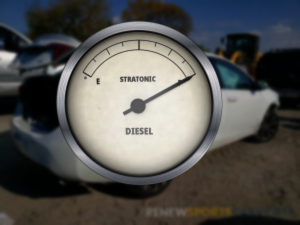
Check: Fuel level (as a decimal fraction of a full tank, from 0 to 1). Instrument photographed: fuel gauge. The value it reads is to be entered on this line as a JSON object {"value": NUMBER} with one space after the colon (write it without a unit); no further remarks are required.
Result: {"value": 1}
